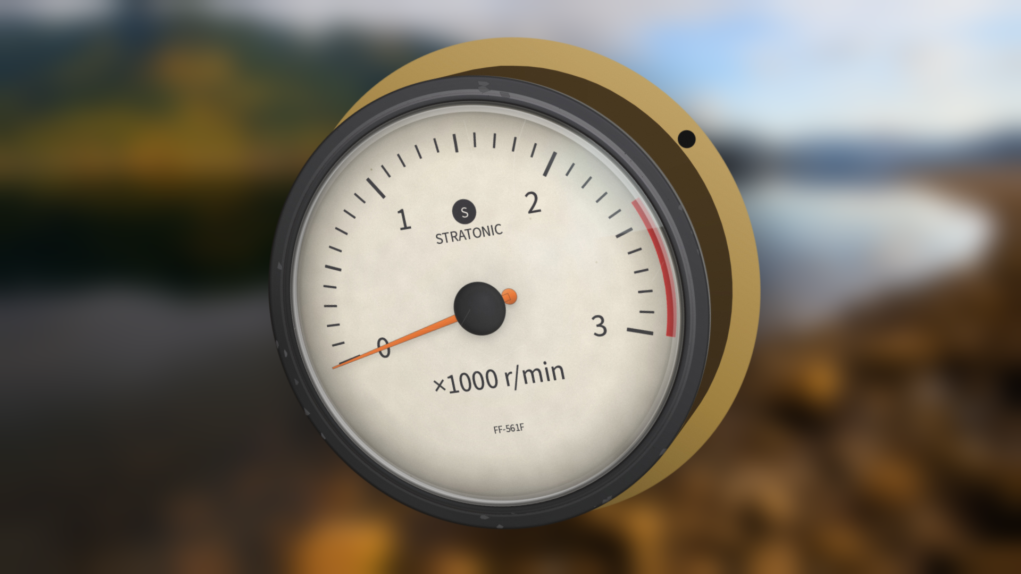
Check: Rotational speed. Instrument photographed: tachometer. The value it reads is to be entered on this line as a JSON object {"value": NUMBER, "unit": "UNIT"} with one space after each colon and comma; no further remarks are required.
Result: {"value": 0, "unit": "rpm"}
